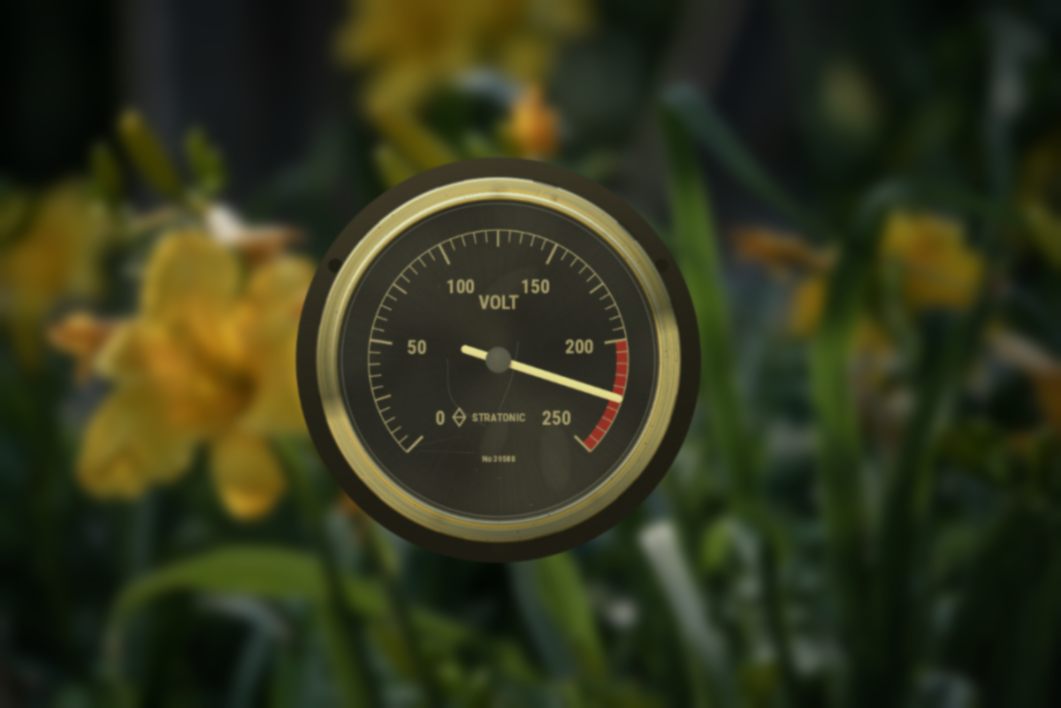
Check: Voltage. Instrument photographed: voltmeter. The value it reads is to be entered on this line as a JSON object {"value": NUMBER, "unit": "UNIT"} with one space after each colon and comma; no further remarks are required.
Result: {"value": 225, "unit": "V"}
